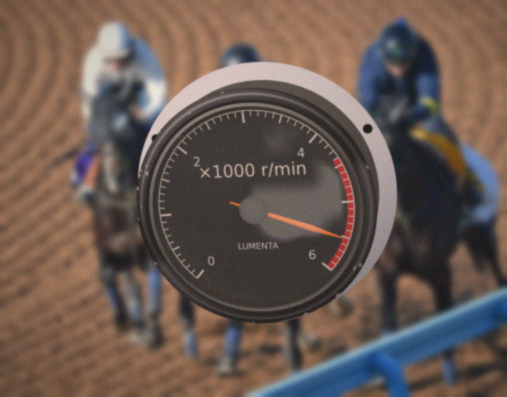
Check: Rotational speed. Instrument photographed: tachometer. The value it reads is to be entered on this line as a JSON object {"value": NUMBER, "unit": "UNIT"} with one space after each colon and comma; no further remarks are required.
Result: {"value": 5500, "unit": "rpm"}
